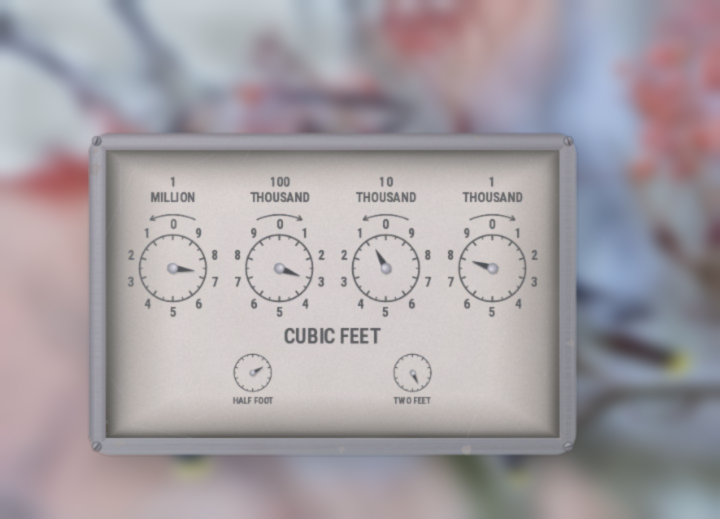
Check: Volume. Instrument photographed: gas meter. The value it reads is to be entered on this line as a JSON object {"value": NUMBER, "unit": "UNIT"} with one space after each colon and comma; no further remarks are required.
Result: {"value": 730800, "unit": "ft³"}
